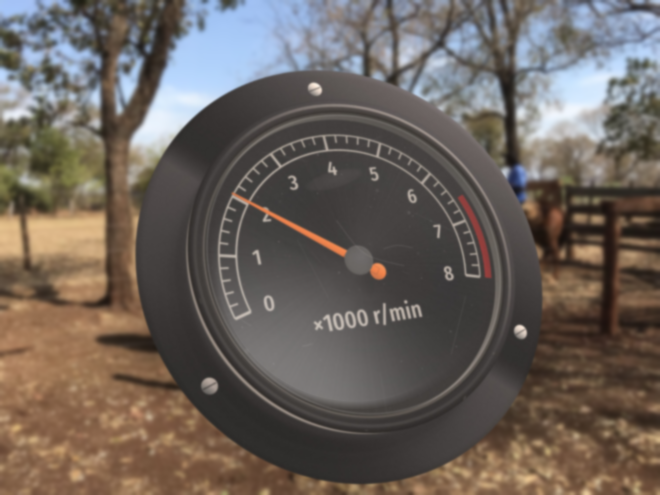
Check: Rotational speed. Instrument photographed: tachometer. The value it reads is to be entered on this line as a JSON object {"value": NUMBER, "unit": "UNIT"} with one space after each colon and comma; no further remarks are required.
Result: {"value": 2000, "unit": "rpm"}
